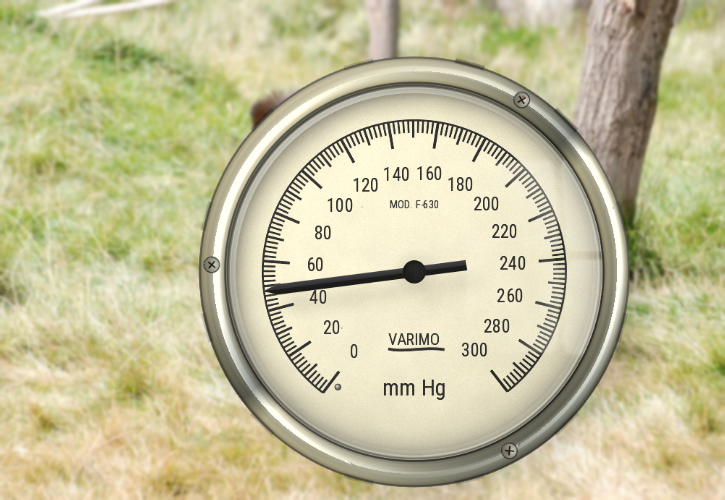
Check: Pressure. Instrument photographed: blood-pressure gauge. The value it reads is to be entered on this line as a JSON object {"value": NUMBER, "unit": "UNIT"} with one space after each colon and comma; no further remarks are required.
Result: {"value": 48, "unit": "mmHg"}
